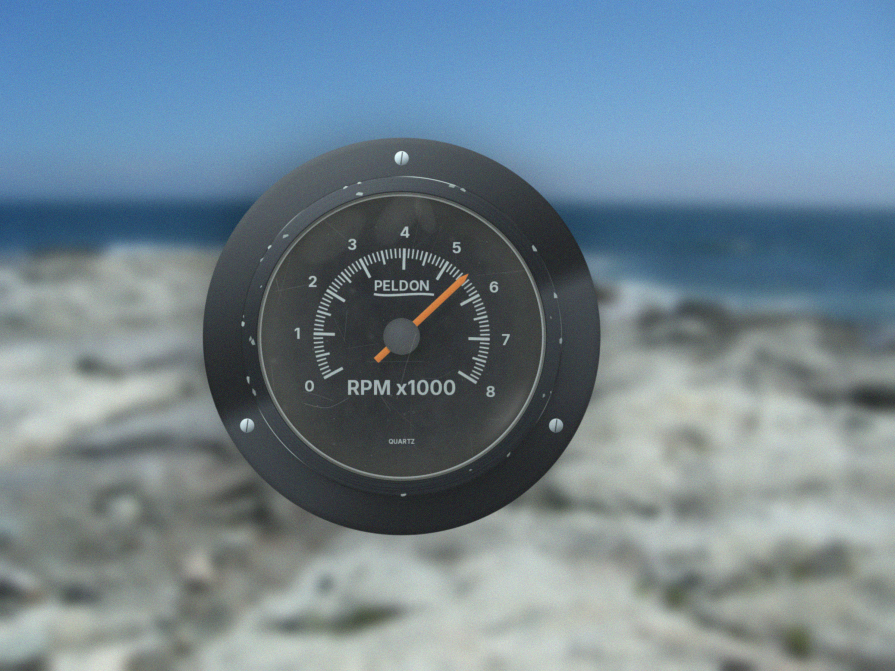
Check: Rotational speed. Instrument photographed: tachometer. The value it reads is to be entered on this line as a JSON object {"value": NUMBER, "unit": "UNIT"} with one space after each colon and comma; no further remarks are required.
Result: {"value": 5500, "unit": "rpm"}
